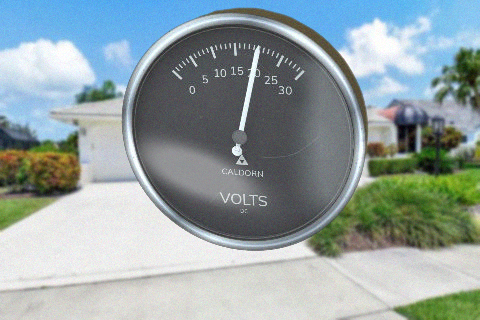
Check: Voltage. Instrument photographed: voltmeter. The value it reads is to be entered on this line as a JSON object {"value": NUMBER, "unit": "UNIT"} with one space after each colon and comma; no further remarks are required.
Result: {"value": 20, "unit": "V"}
